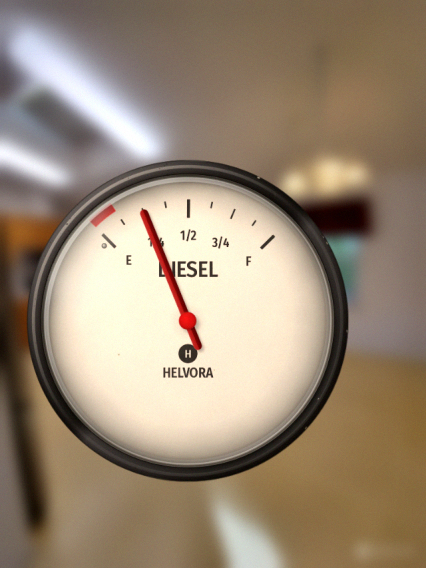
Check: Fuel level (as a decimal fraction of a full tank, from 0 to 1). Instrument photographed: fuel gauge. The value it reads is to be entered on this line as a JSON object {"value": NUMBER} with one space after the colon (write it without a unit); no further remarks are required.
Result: {"value": 0.25}
